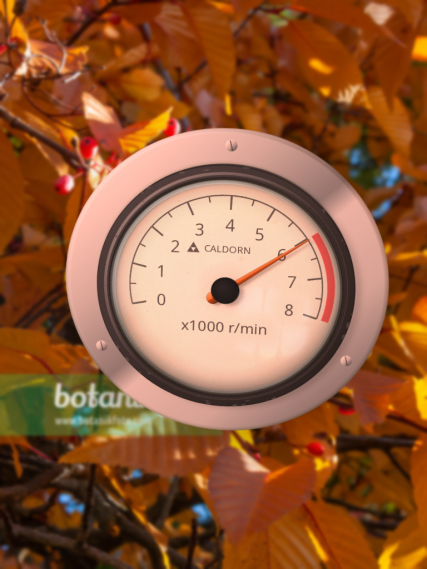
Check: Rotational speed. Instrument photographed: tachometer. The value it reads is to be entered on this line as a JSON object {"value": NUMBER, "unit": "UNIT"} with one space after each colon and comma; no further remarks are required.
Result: {"value": 6000, "unit": "rpm"}
